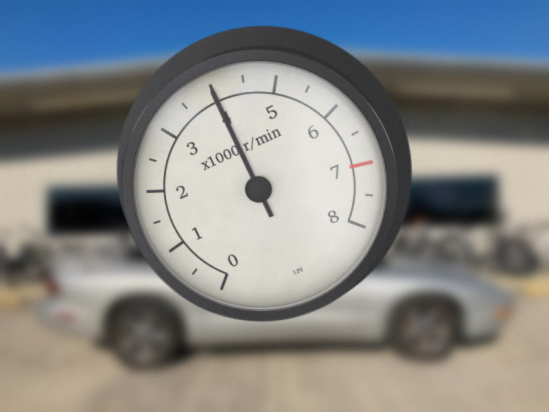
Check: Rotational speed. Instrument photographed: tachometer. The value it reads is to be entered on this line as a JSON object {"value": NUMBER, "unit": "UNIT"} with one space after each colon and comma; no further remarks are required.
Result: {"value": 4000, "unit": "rpm"}
